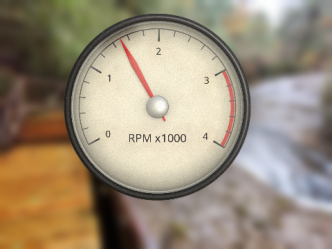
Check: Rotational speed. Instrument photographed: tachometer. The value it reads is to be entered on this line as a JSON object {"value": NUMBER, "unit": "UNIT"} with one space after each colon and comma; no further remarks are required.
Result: {"value": 1500, "unit": "rpm"}
